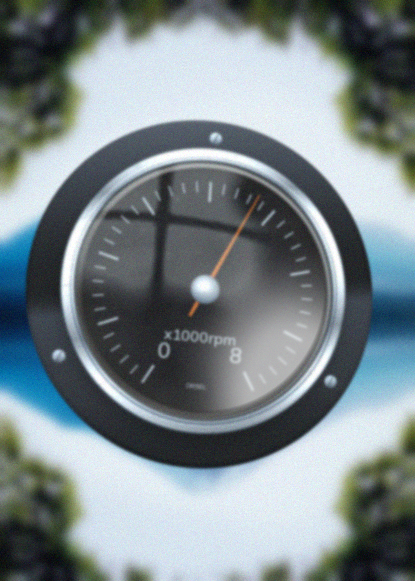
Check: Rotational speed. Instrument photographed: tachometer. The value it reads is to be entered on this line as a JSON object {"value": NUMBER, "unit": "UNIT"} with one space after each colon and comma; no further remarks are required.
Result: {"value": 4700, "unit": "rpm"}
